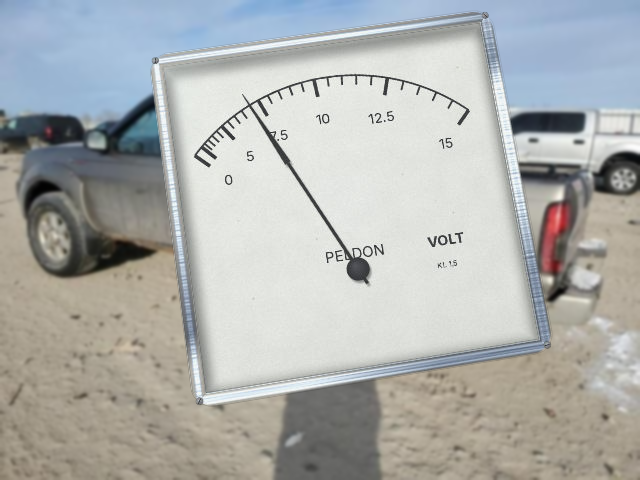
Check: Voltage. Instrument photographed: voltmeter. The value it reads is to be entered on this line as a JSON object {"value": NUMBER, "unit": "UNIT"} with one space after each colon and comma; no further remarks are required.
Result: {"value": 7, "unit": "V"}
